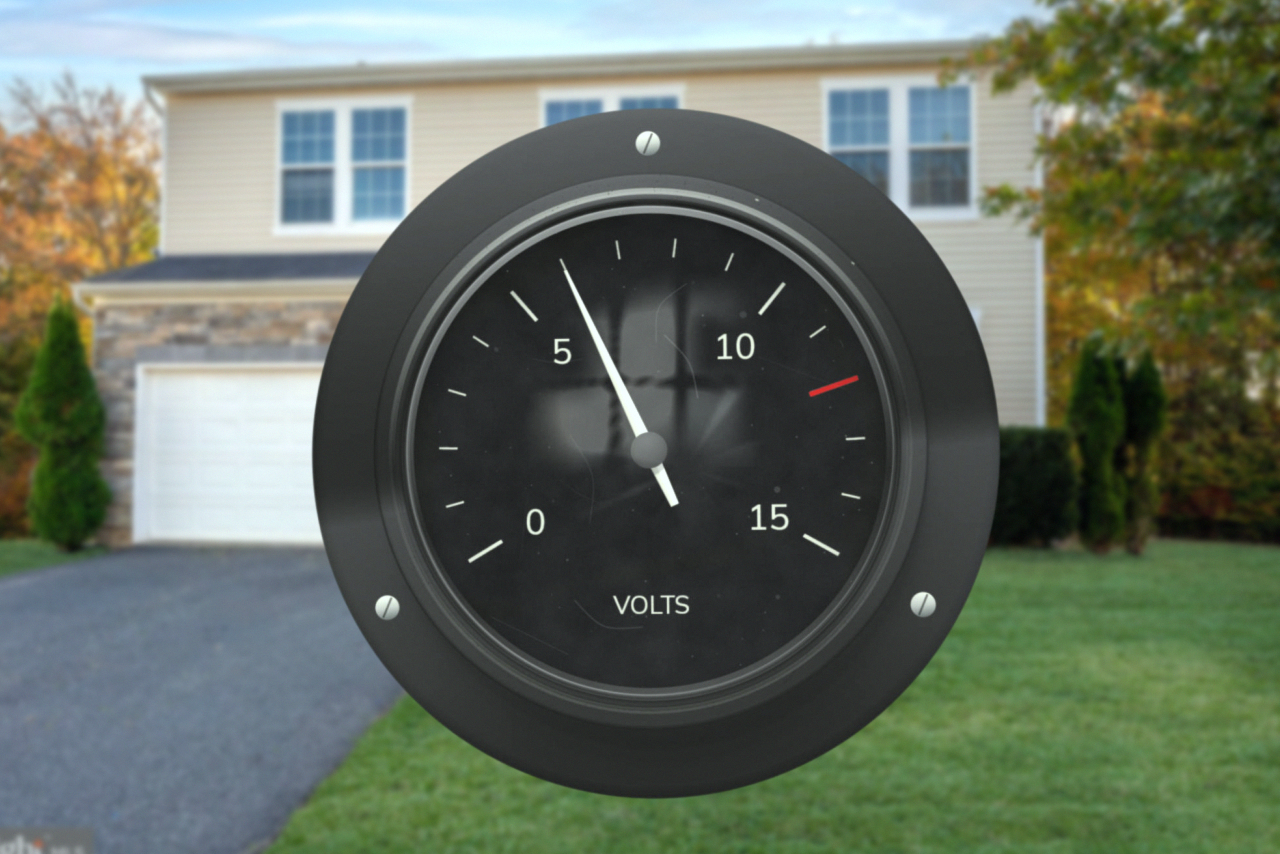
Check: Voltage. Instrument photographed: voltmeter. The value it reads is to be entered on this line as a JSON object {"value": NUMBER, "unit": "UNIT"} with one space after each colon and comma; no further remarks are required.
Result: {"value": 6, "unit": "V"}
